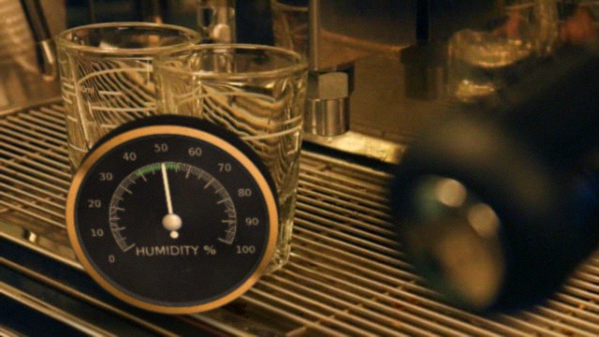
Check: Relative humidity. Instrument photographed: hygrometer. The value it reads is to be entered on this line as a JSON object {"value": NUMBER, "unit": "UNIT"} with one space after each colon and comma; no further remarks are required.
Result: {"value": 50, "unit": "%"}
